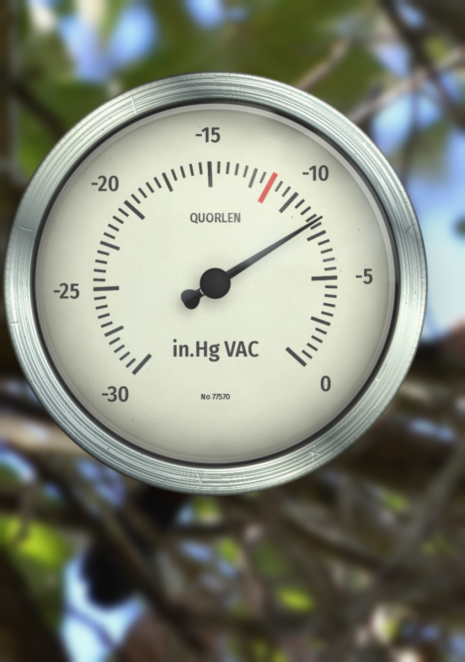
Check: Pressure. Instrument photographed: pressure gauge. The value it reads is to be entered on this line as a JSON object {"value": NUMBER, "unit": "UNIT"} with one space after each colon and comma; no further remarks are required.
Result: {"value": -8.25, "unit": "inHg"}
